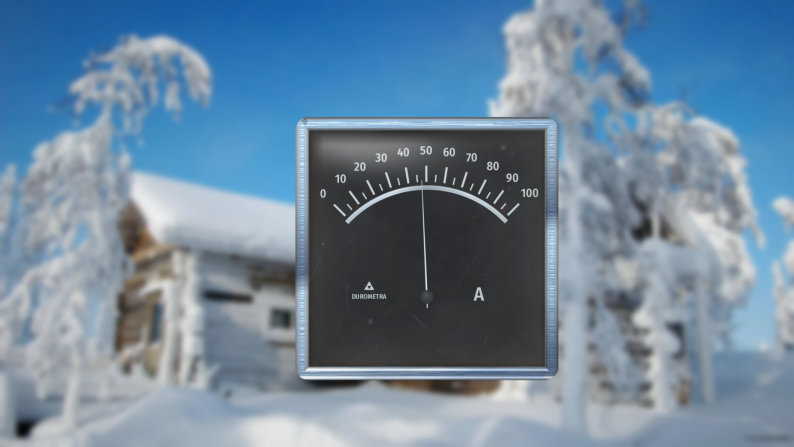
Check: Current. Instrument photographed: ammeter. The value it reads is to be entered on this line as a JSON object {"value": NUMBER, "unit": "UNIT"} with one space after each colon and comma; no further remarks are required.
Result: {"value": 47.5, "unit": "A"}
